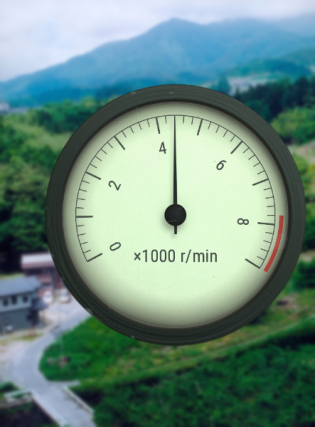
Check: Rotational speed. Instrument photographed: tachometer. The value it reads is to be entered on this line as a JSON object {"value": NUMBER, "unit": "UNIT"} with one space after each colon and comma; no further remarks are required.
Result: {"value": 4400, "unit": "rpm"}
